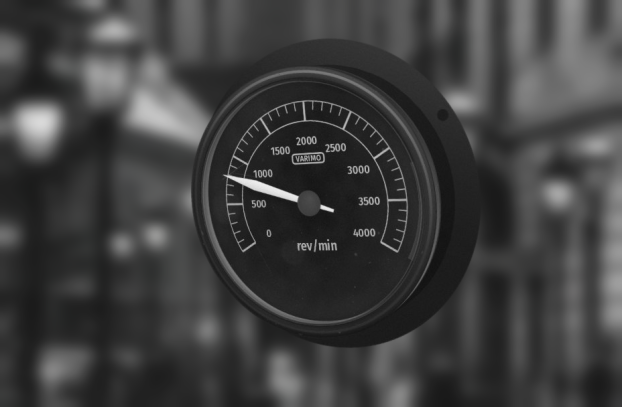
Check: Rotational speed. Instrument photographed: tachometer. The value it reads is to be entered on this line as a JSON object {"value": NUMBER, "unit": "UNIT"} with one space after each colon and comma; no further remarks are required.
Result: {"value": 800, "unit": "rpm"}
